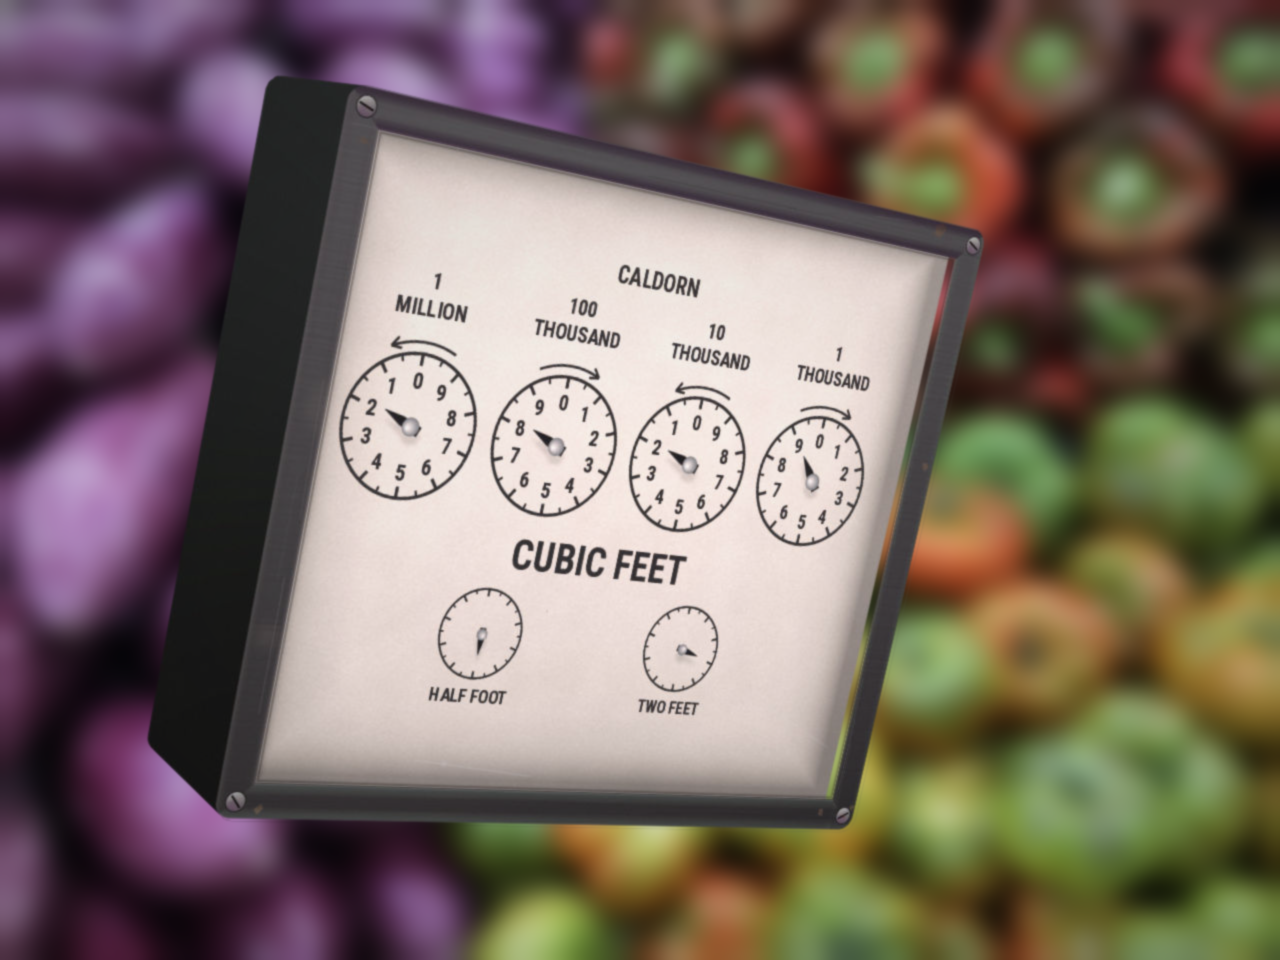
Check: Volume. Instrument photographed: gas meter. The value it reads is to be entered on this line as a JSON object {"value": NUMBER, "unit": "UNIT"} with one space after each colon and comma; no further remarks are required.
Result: {"value": 181900, "unit": "ft³"}
